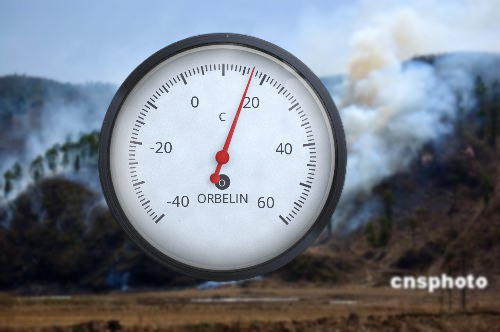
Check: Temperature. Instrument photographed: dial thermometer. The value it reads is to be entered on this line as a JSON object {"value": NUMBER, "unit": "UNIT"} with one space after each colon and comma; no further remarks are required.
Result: {"value": 17, "unit": "°C"}
